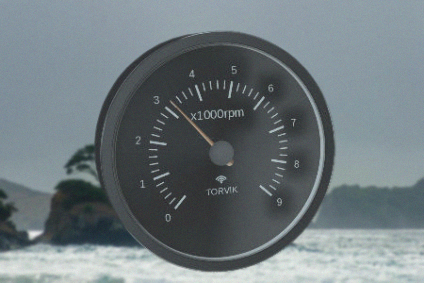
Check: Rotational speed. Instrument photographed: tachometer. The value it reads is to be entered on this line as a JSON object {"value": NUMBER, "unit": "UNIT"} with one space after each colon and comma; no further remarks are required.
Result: {"value": 3200, "unit": "rpm"}
